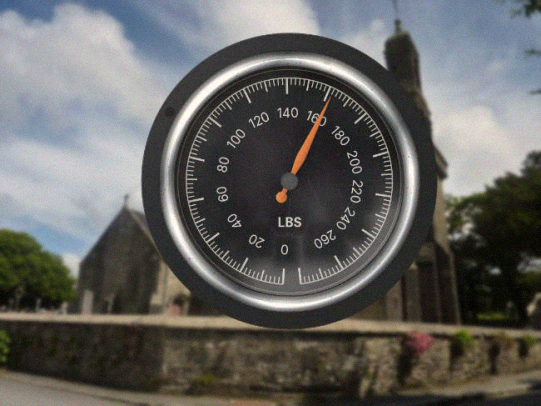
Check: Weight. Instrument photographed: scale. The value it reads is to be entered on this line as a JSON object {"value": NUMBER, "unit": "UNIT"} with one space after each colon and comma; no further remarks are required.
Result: {"value": 162, "unit": "lb"}
